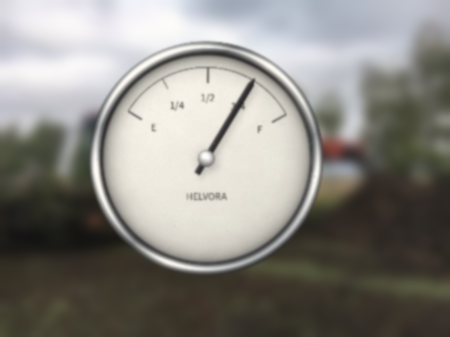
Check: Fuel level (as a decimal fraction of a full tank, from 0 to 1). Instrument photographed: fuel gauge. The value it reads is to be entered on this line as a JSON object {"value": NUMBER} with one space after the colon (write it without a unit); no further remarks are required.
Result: {"value": 0.75}
